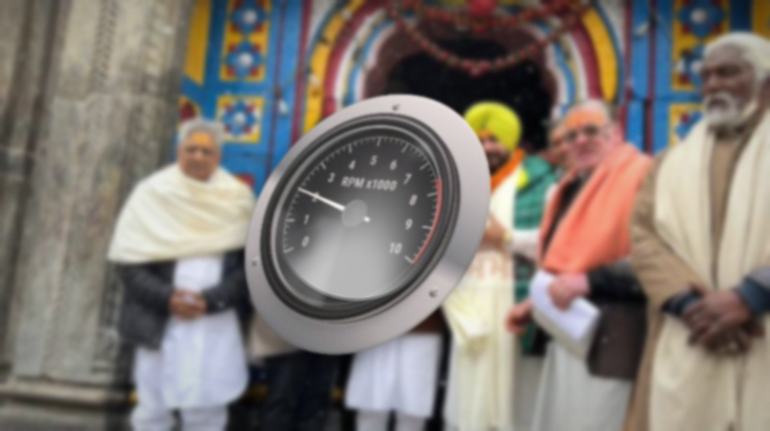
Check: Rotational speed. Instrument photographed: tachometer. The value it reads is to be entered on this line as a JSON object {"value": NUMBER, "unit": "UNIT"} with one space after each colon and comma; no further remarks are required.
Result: {"value": 2000, "unit": "rpm"}
